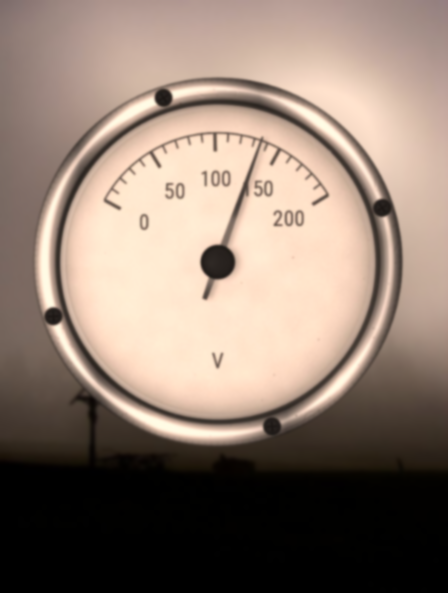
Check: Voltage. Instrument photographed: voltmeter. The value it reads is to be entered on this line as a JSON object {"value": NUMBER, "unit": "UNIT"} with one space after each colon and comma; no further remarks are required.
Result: {"value": 135, "unit": "V"}
